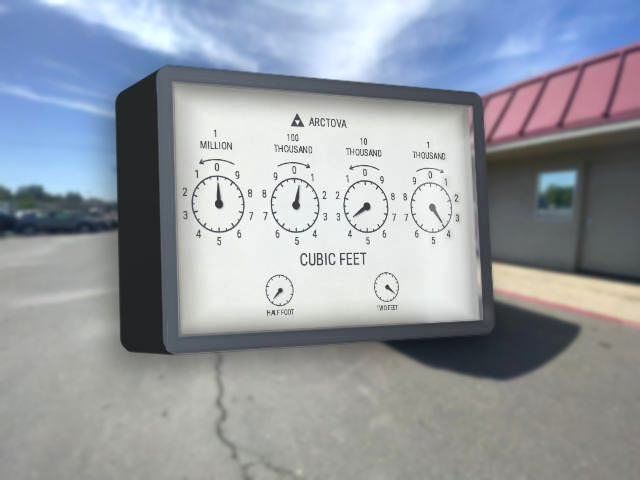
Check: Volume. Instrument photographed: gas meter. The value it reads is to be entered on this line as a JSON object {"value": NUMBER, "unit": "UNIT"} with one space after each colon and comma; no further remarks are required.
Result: {"value": 3400, "unit": "ft³"}
